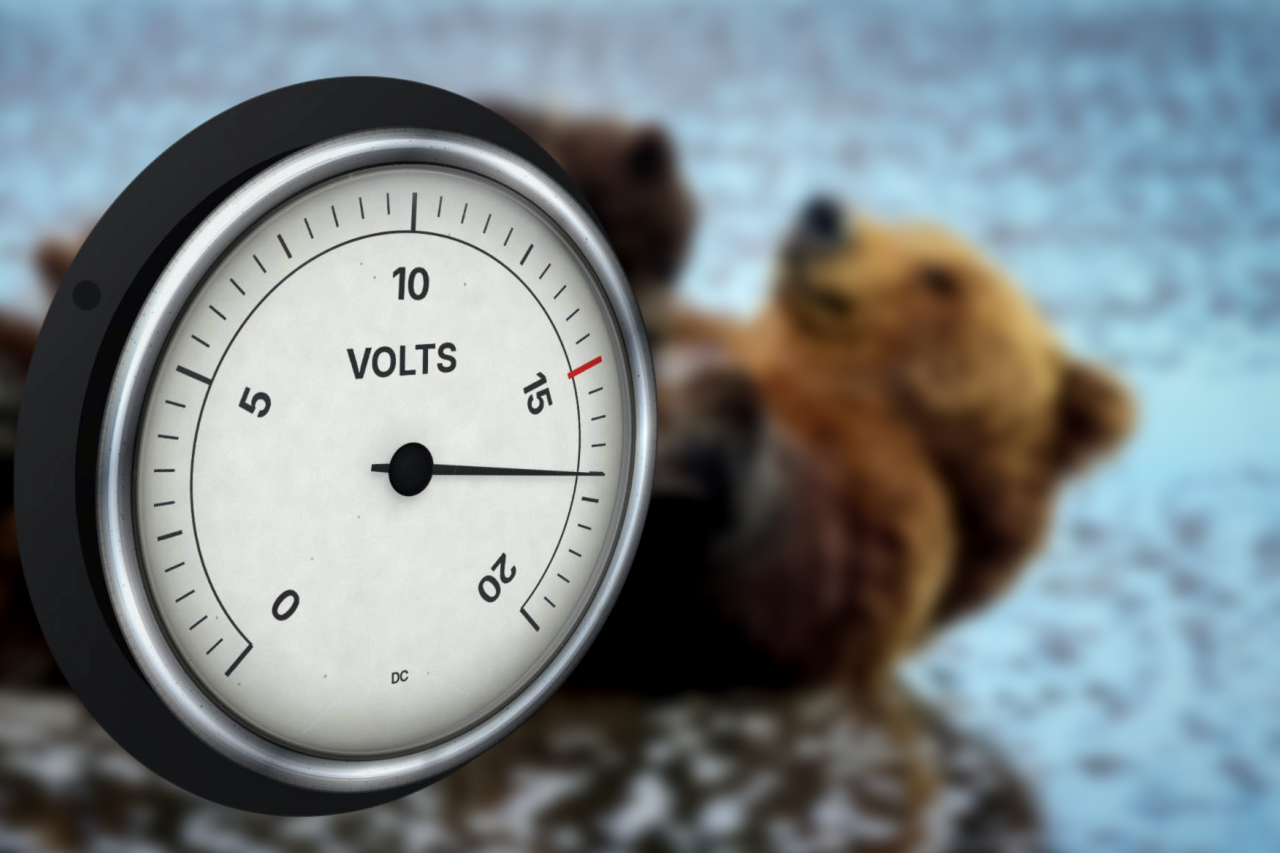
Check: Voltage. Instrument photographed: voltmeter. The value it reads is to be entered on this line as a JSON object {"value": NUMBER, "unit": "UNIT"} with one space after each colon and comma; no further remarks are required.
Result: {"value": 17, "unit": "V"}
